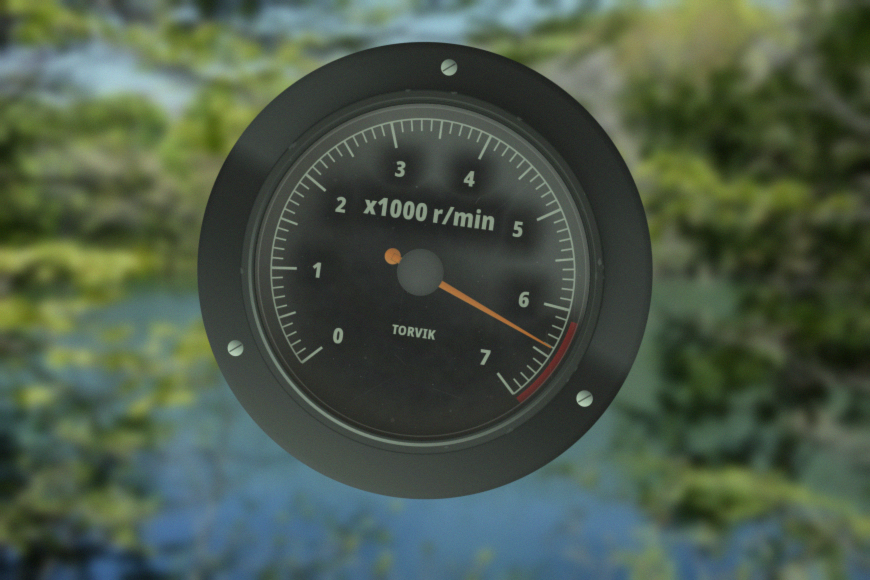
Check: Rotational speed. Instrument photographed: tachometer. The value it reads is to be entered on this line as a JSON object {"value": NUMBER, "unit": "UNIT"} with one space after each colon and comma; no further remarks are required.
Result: {"value": 6400, "unit": "rpm"}
